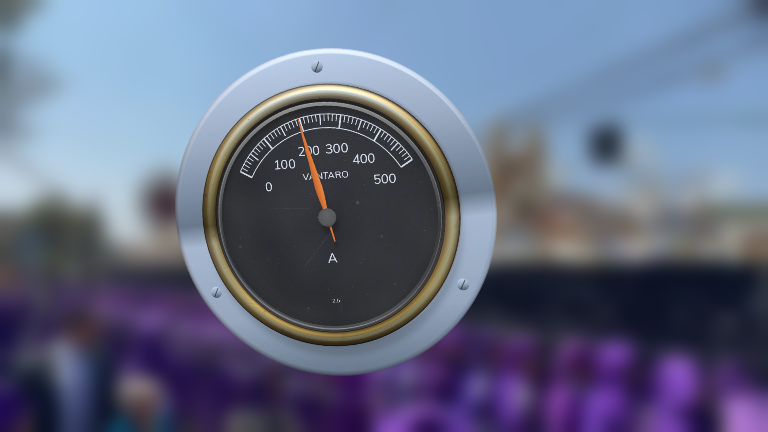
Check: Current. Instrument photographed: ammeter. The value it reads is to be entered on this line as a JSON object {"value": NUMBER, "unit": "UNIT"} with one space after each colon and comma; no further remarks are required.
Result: {"value": 200, "unit": "A"}
